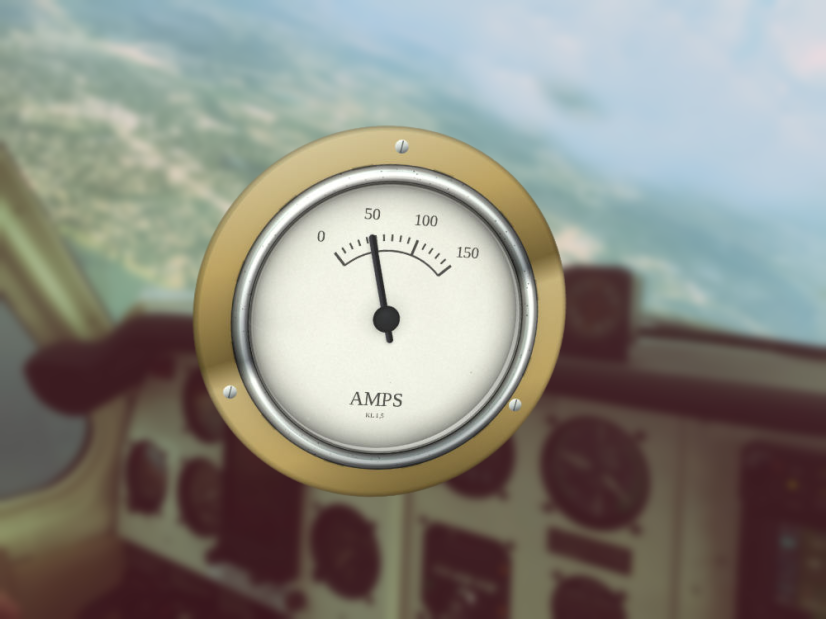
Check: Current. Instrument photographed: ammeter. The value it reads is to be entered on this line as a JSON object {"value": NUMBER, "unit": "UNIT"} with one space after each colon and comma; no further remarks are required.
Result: {"value": 45, "unit": "A"}
